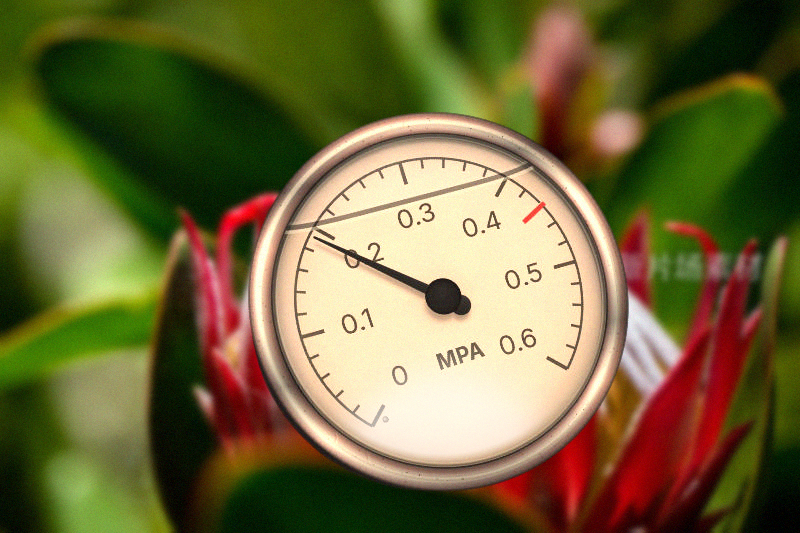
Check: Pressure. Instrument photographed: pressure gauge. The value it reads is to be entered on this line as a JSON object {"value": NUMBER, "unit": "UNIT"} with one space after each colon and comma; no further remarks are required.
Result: {"value": 0.19, "unit": "MPa"}
